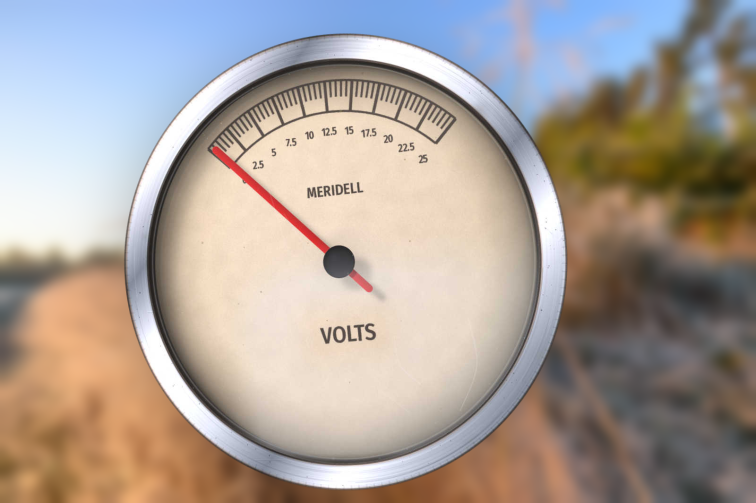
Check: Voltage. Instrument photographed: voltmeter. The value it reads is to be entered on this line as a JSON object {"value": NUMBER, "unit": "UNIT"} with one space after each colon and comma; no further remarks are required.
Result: {"value": 0.5, "unit": "V"}
